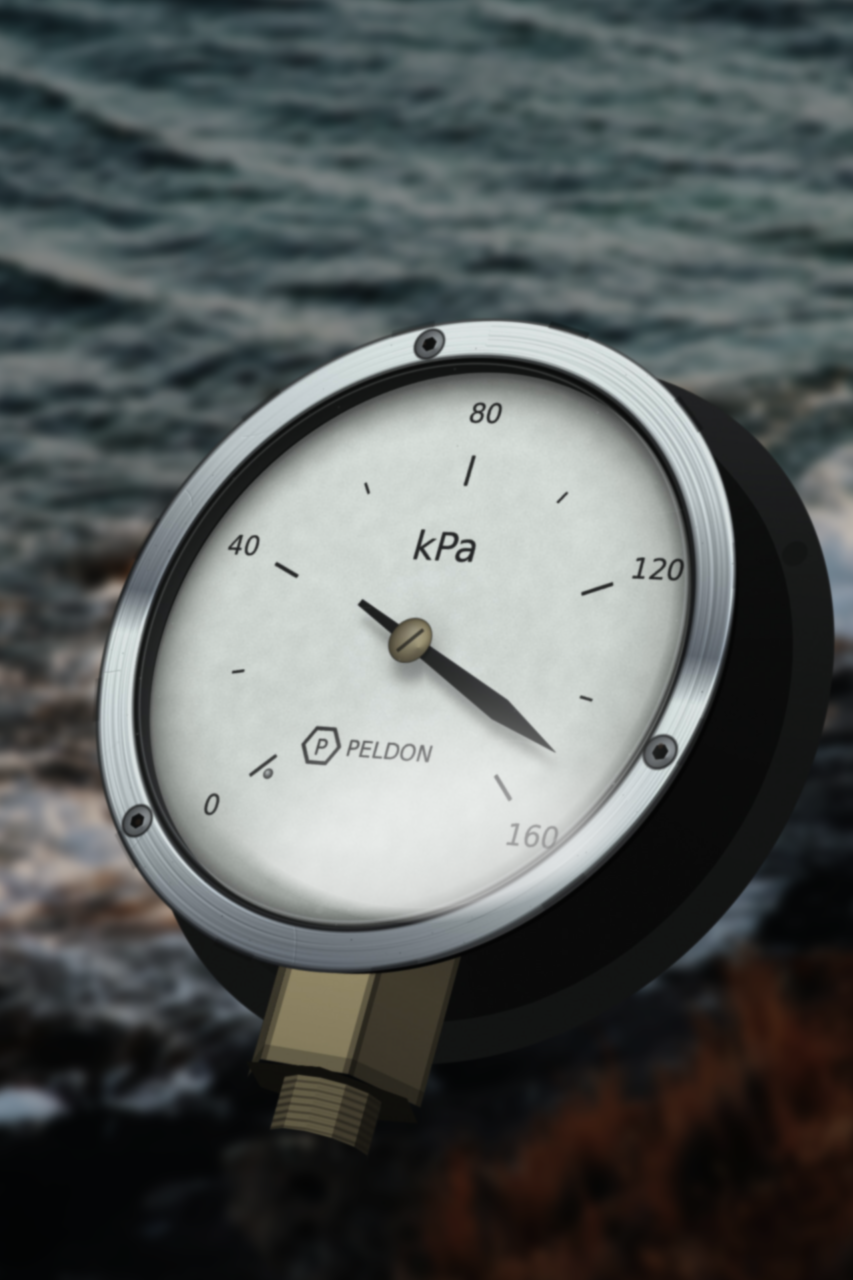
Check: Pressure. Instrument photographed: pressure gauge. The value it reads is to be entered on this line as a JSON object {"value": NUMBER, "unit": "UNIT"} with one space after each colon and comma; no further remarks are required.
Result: {"value": 150, "unit": "kPa"}
